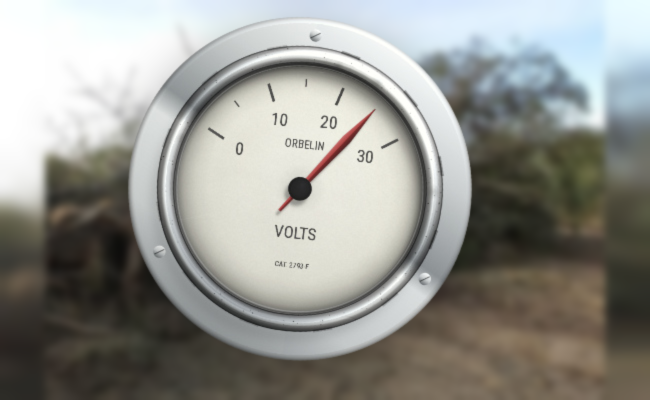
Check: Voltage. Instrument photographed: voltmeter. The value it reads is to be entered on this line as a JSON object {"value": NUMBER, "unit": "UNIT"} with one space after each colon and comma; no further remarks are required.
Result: {"value": 25, "unit": "V"}
